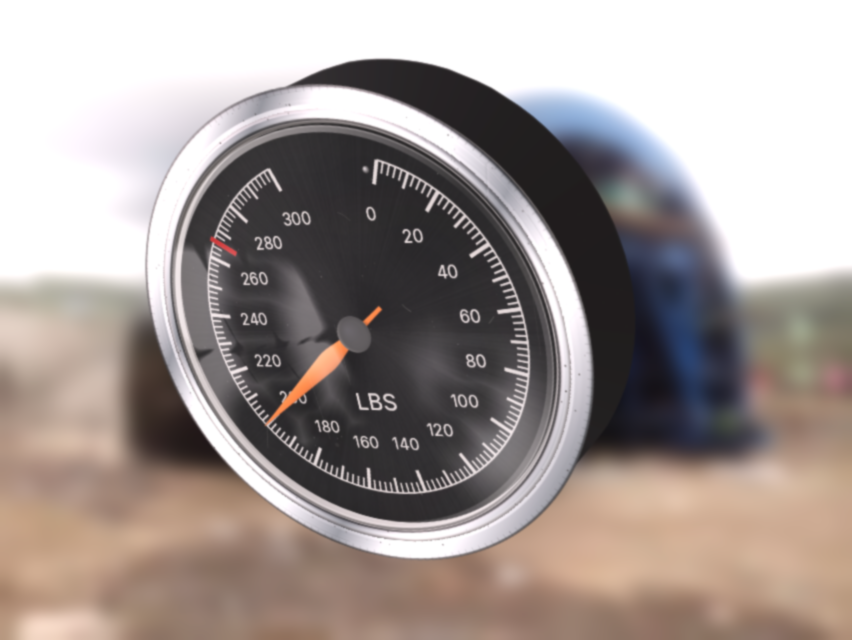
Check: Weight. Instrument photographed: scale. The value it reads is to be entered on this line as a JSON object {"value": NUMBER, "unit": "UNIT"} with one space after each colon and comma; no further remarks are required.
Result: {"value": 200, "unit": "lb"}
